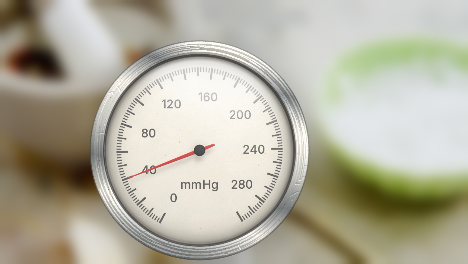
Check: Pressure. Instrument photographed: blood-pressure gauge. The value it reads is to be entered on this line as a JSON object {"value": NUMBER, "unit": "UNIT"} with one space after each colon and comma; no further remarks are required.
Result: {"value": 40, "unit": "mmHg"}
